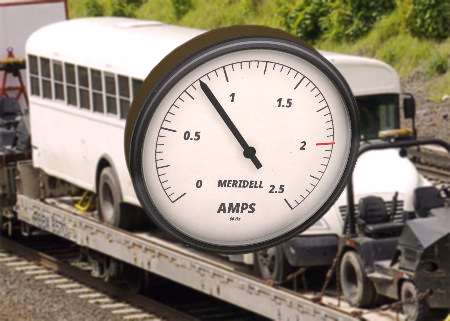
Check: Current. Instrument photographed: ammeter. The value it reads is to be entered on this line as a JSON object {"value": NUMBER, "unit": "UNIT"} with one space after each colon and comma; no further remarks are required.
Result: {"value": 0.85, "unit": "A"}
